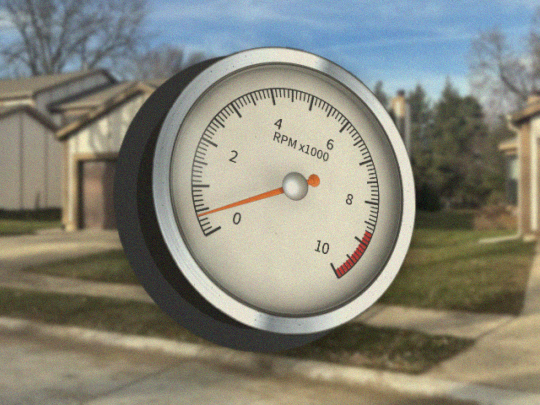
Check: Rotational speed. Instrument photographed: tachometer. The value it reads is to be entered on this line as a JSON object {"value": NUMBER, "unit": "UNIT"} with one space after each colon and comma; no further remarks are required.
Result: {"value": 400, "unit": "rpm"}
